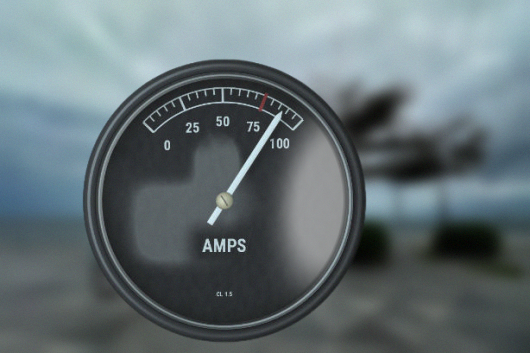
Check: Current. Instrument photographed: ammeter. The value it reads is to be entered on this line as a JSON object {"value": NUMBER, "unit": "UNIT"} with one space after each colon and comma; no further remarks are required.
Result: {"value": 87.5, "unit": "A"}
